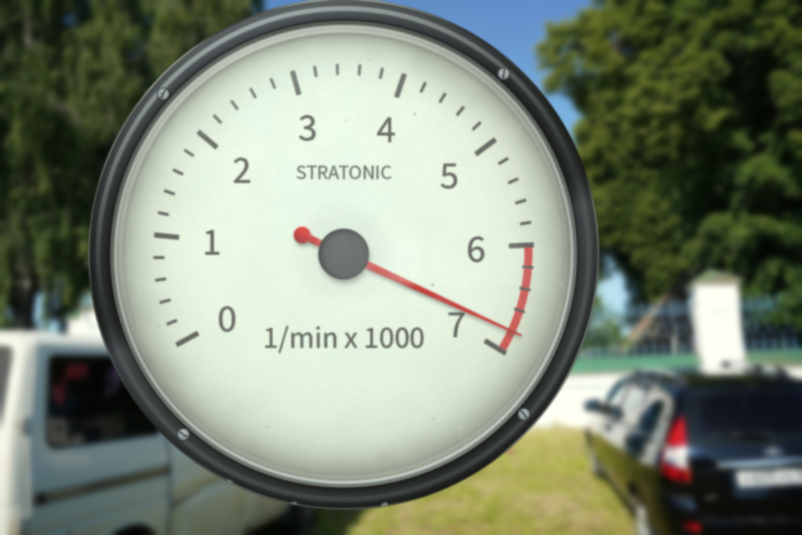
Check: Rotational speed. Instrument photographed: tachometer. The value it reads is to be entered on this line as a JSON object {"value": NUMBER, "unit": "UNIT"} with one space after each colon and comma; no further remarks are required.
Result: {"value": 6800, "unit": "rpm"}
